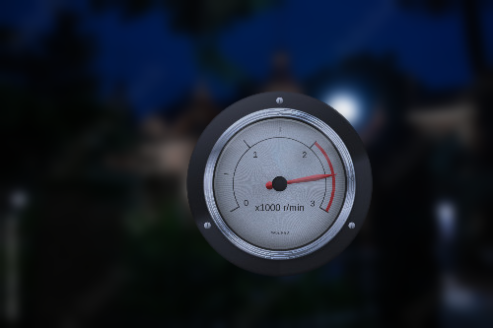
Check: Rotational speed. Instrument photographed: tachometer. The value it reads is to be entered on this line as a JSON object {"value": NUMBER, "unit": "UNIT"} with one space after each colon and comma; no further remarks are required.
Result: {"value": 2500, "unit": "rpm"}
